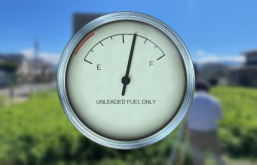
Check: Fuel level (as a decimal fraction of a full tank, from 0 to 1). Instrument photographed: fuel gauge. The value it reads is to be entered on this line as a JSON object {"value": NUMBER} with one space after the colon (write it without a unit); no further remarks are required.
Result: {"value": 0.625}
